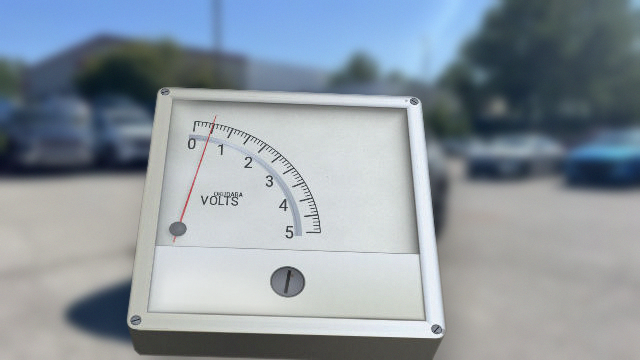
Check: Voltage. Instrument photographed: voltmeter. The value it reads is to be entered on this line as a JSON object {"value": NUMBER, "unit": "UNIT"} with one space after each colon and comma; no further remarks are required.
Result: {"value": 0.5, "unit": "V"}
